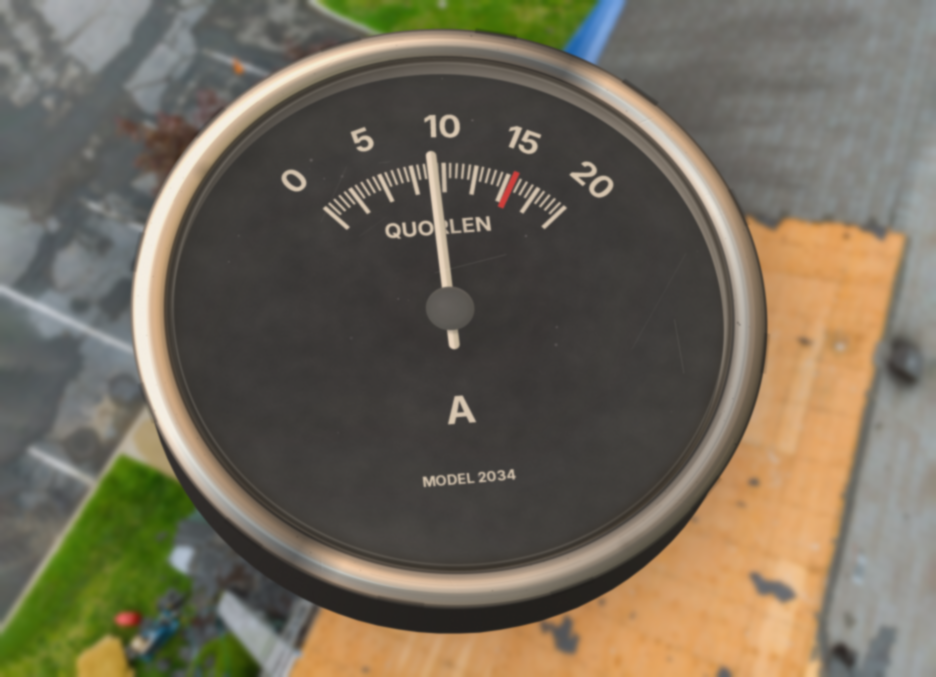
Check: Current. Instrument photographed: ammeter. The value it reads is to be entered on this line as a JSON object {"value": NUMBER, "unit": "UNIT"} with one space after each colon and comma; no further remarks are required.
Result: {"value": 9, "unit": "A"}
